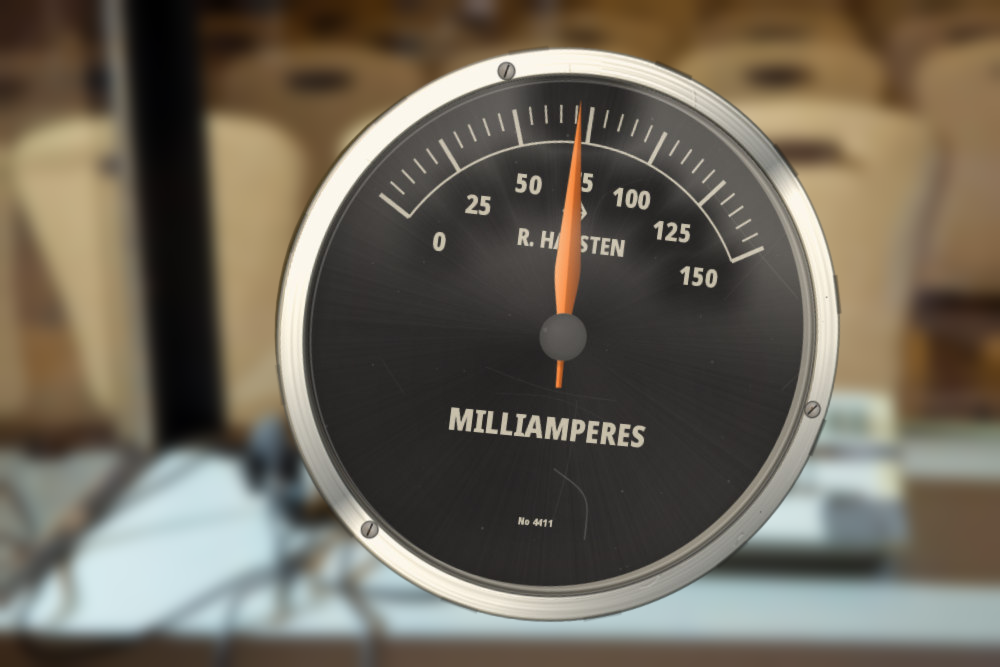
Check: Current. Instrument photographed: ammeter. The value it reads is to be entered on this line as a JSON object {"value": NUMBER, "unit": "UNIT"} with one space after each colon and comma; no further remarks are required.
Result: {"value": 70, "unit": "mA"}
